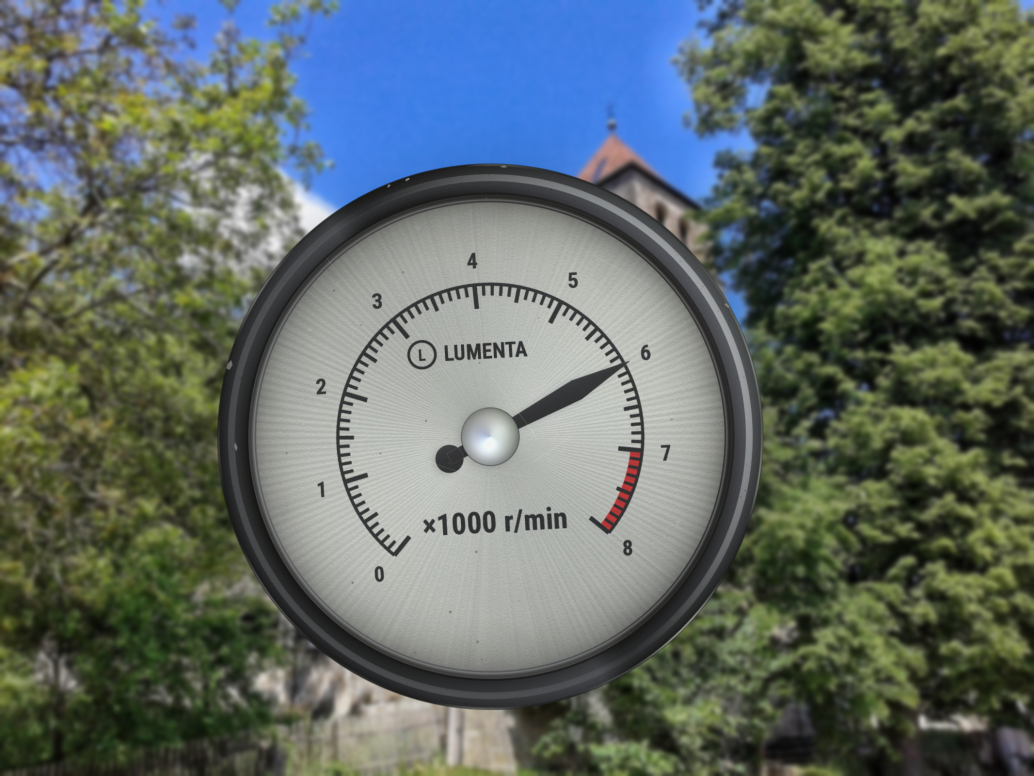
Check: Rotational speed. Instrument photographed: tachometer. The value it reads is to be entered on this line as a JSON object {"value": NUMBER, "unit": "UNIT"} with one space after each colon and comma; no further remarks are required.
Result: {"value": 6000, "unit": "rpm"}
